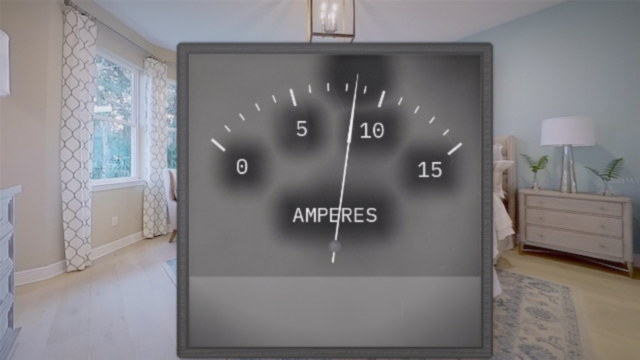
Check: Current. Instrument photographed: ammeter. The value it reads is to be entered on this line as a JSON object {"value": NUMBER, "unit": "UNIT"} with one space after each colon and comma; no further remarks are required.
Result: {"value": 8.5, "unit": "A"}
